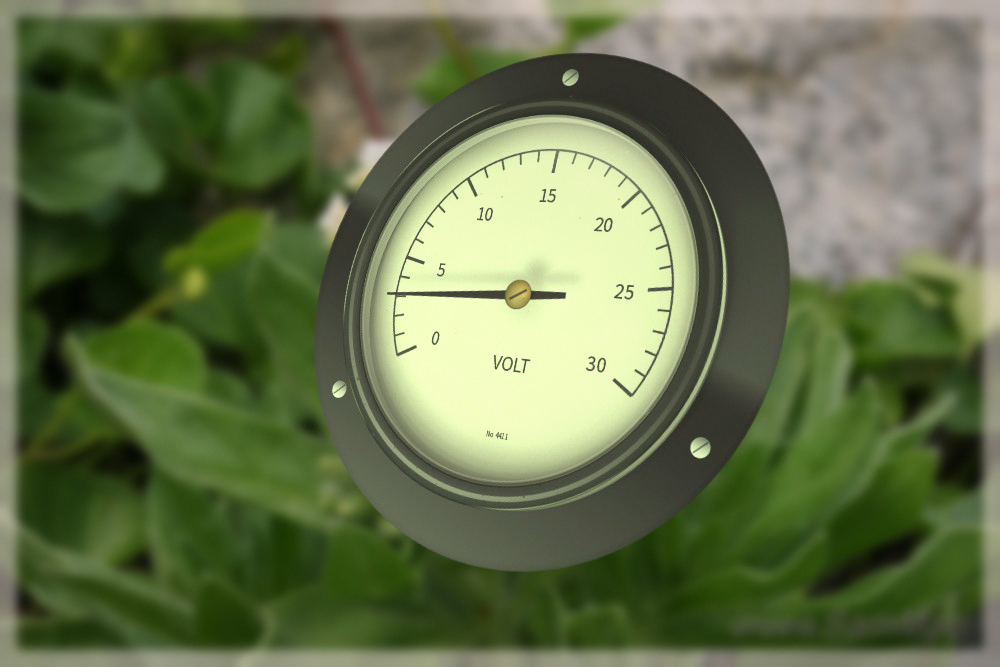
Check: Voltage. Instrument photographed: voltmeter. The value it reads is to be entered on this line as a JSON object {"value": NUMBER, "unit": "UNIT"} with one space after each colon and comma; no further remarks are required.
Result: {"value": 3, "unit": "V"}
